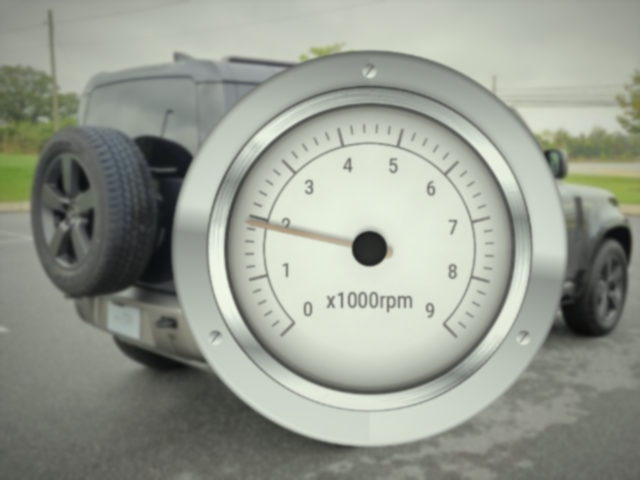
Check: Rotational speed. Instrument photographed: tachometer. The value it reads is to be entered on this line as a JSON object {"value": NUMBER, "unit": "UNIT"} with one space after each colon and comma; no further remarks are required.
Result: {"value": 1900, "unit": "rpm"}
